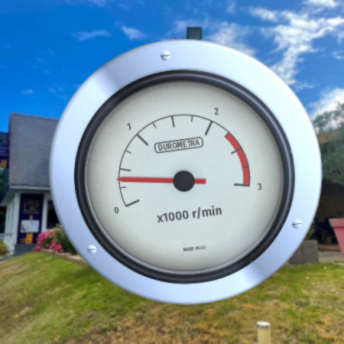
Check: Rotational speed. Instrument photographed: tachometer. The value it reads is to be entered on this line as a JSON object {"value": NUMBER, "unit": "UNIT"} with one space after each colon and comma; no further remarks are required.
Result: {"value": 375, "unit": "rpm"}
